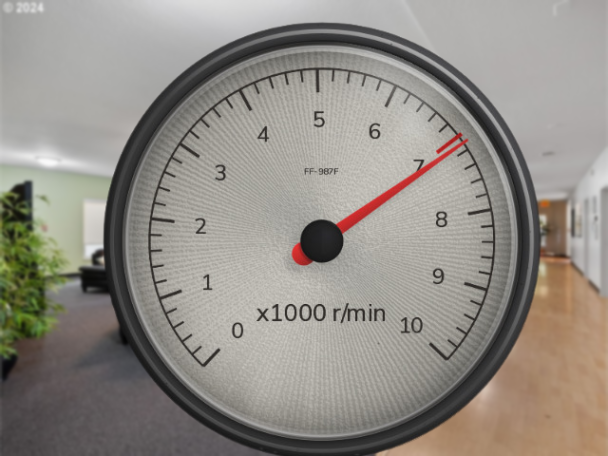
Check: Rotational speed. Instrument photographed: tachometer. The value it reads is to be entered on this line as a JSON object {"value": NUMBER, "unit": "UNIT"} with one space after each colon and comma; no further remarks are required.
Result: {"value": 7100, "unit": "rpm"}
